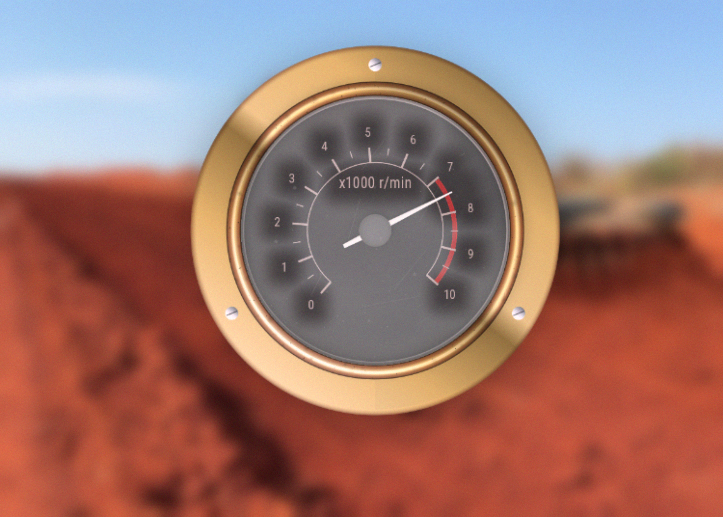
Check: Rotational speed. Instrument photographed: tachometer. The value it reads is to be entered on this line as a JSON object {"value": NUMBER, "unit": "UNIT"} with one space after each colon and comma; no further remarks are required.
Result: {"value": 7500, "unit": "rpm"}
